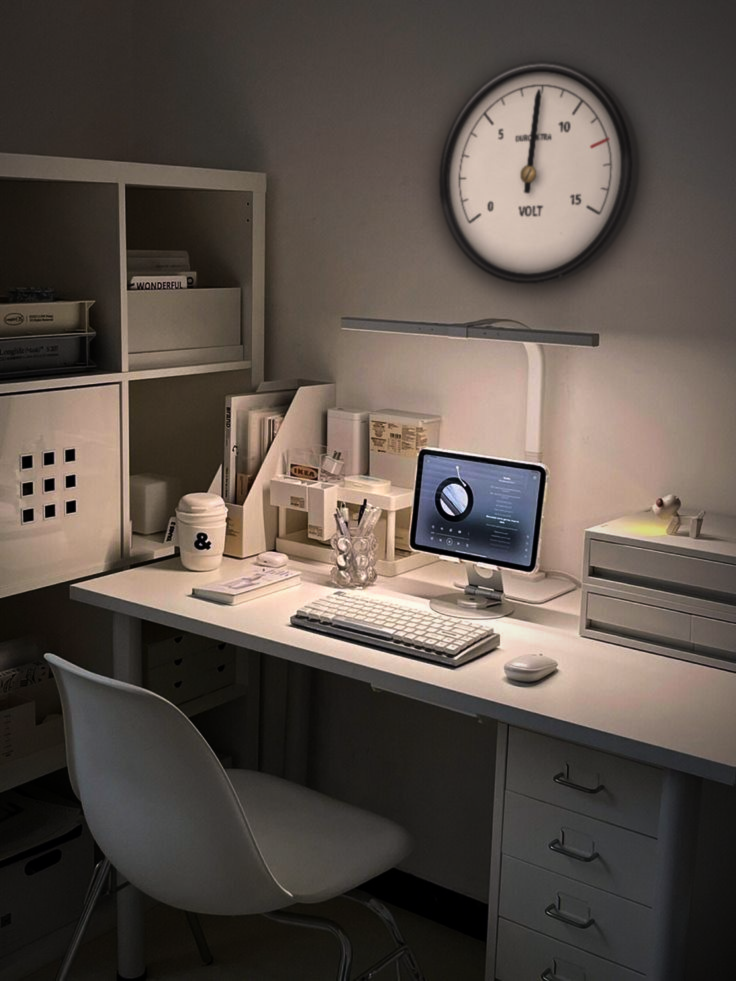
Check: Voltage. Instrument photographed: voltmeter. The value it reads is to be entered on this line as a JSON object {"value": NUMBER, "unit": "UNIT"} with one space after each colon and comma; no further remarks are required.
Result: {"value": 8, "unit": "V"}
